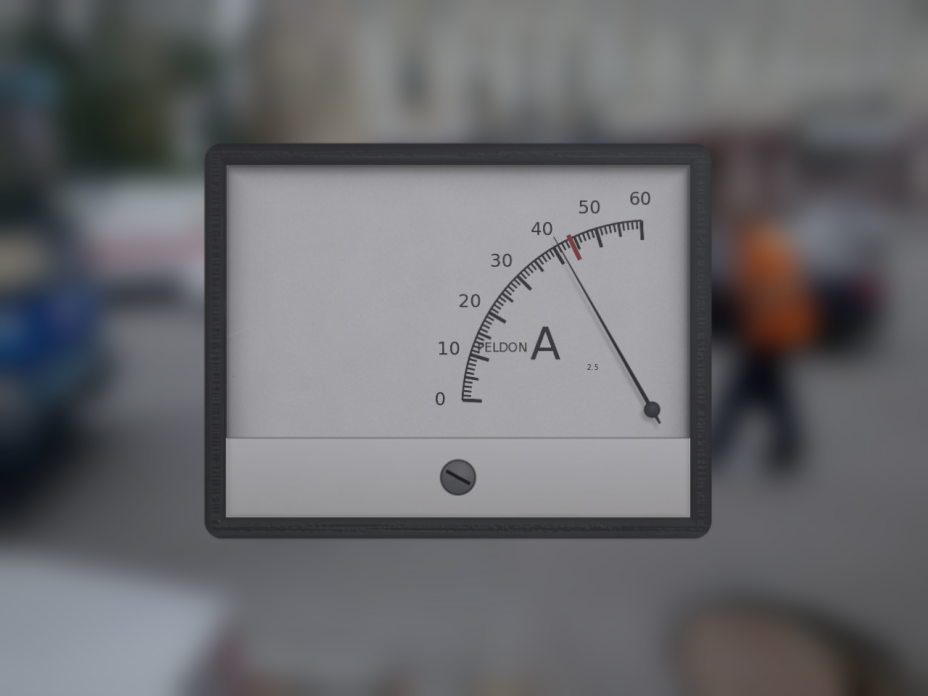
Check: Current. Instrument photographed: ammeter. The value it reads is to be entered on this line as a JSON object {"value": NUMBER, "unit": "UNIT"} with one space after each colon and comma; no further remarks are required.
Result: {"value": 41, "unit": "A"}
